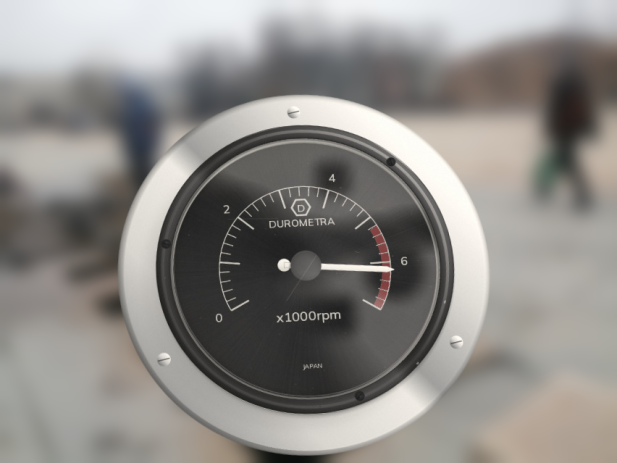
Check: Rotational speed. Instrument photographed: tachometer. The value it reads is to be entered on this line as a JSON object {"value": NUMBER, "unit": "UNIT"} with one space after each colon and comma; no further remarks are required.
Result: {"value": 6200, "unit": "rpm"}
